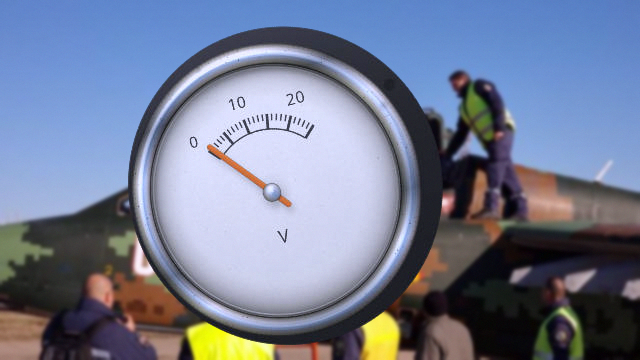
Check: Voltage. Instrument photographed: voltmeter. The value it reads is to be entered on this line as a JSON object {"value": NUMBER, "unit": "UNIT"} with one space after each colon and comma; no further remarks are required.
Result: {"value": 1, "unit": "V"}
